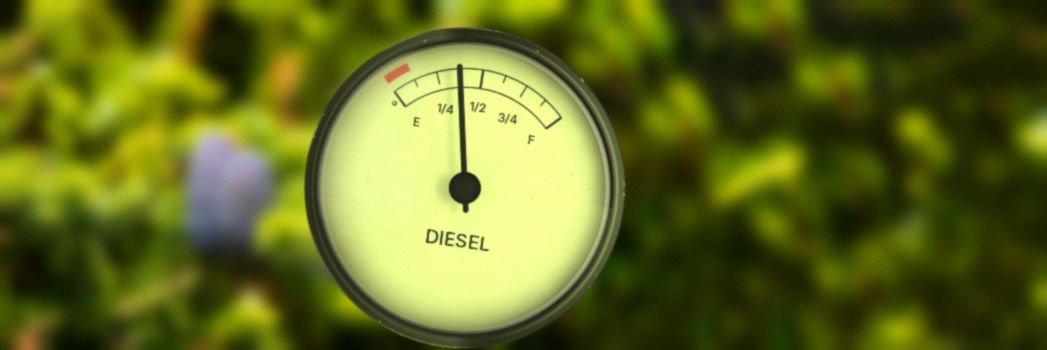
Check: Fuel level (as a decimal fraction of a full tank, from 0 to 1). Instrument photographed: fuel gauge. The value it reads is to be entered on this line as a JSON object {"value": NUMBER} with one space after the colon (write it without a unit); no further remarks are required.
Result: {"value": 0.375}
